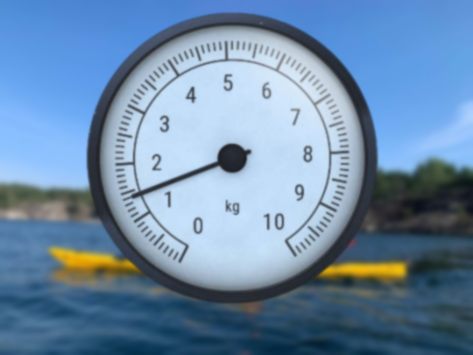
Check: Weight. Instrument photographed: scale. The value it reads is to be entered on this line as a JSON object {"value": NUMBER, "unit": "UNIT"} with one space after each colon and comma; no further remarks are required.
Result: {"value": 1.4, "unit": "kg"}
